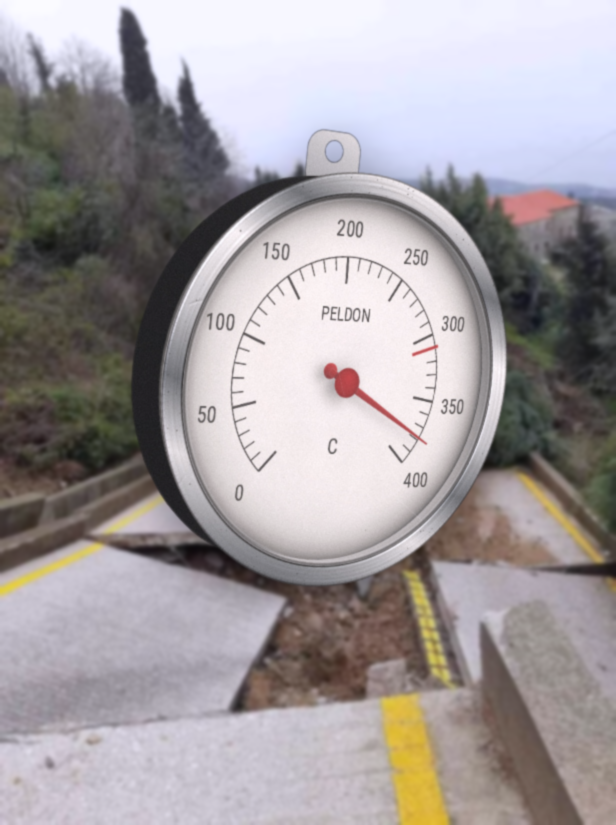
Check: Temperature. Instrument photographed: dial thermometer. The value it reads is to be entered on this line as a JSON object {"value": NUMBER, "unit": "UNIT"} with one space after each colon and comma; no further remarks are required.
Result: {"value": 380, "unit": "°C"}
